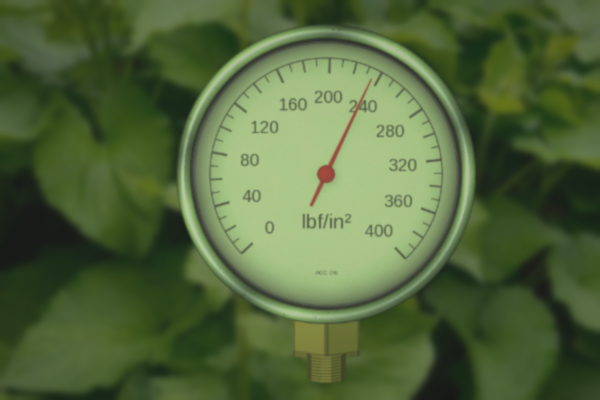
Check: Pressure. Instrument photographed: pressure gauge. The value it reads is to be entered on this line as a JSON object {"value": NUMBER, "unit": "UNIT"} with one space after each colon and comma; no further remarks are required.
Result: {"value": 235, "unit": "psi"}
